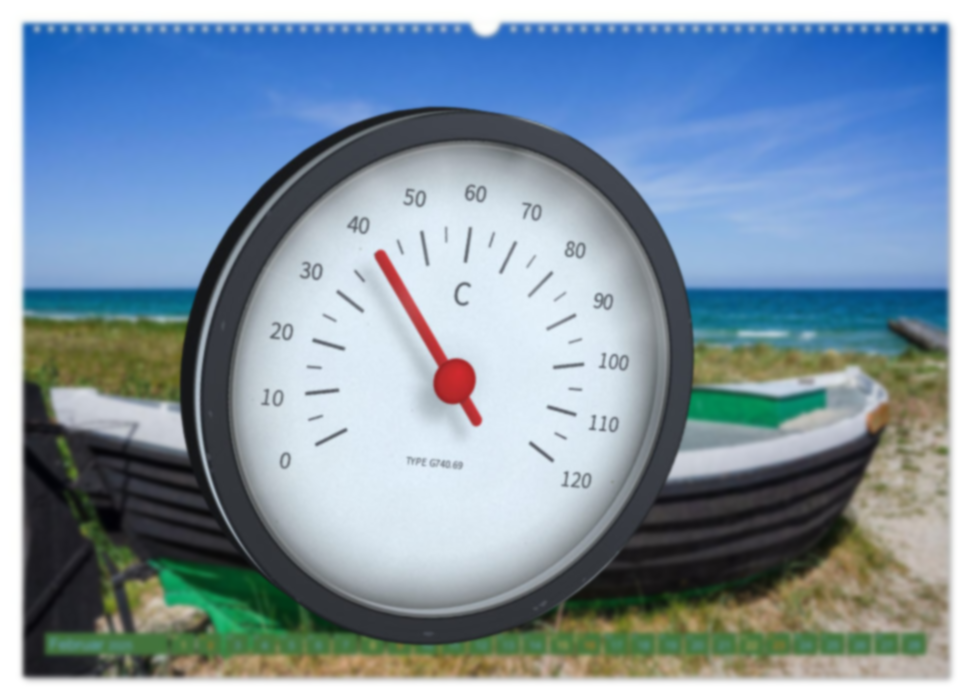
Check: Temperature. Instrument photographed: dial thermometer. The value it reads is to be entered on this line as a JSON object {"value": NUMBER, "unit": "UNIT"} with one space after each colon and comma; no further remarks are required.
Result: {"value": 40, "unit": "°C"}
